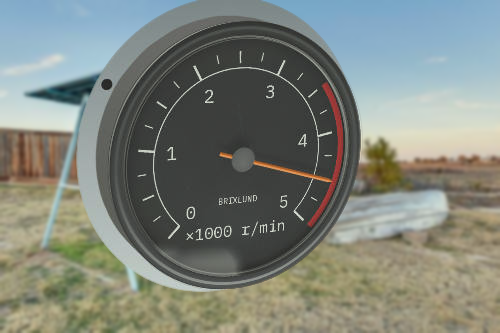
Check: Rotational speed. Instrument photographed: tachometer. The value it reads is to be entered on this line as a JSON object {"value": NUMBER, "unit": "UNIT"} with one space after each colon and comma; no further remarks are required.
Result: {"value": 4500, "unit": "rpm"}
